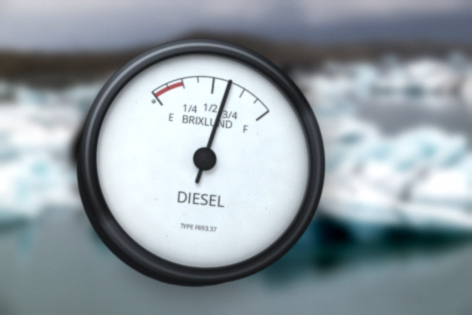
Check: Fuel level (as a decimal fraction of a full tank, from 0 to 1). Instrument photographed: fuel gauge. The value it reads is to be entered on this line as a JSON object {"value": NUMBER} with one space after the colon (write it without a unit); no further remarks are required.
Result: {"value": 0.625}
